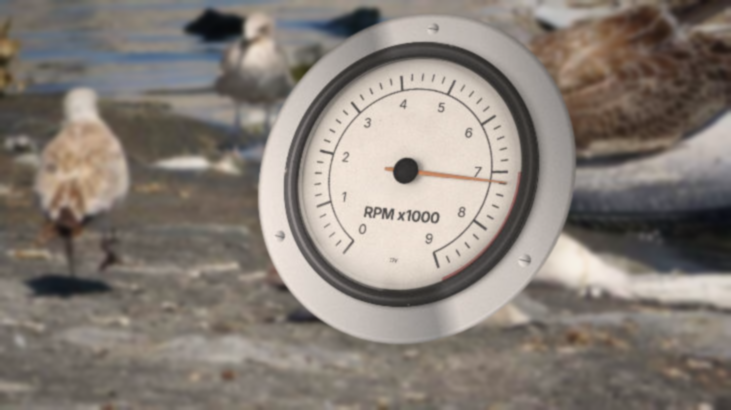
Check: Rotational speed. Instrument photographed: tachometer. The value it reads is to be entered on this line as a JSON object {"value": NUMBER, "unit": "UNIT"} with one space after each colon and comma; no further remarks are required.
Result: {"value": 7200, "unit": "rpm"}
